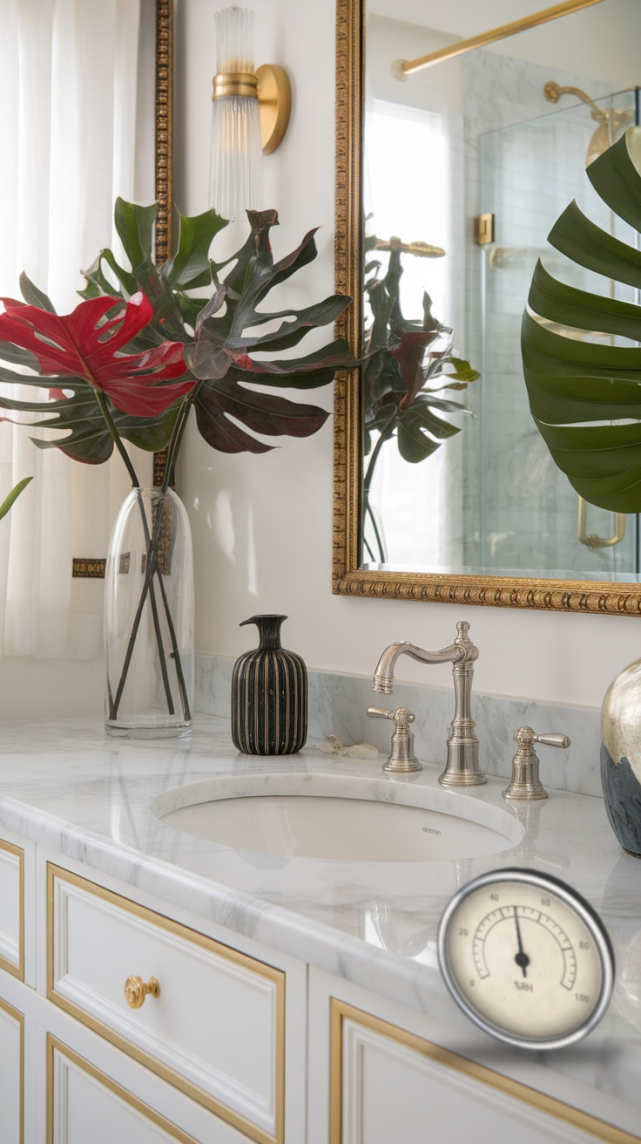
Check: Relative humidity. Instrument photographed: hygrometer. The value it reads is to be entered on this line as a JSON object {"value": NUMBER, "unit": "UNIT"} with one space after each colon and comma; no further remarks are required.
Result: {"value": 48, "unit": "%"}
